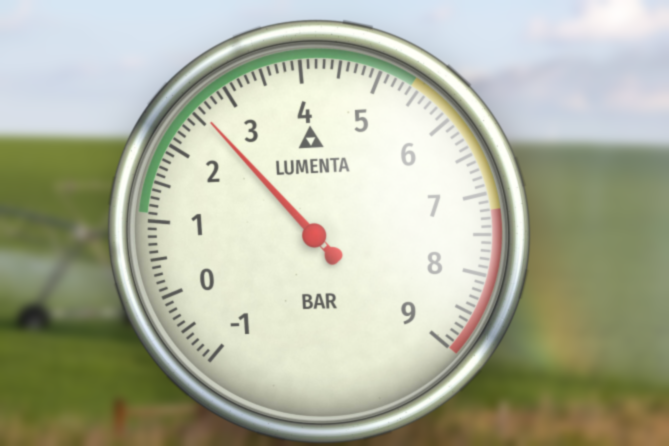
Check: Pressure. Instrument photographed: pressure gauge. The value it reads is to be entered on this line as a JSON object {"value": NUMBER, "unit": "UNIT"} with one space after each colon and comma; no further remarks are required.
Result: {"value": 2.6, "unit": "bar"}
